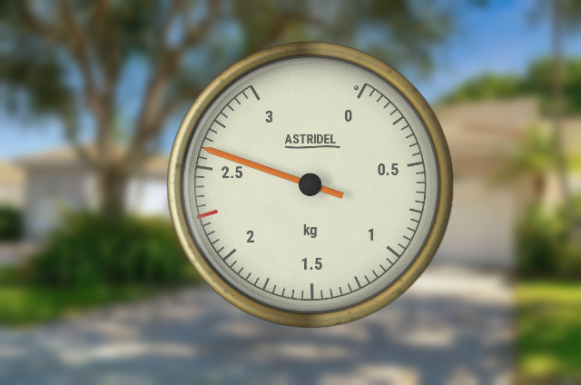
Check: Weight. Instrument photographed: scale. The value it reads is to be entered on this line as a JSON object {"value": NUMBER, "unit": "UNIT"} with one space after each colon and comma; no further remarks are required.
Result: {"value": 2.6, "unit": "kg"}
